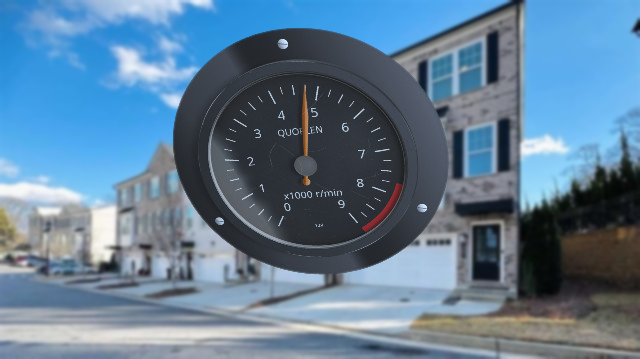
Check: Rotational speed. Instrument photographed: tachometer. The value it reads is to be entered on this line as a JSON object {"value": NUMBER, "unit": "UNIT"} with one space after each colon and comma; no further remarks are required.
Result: {"value": 4750, "unit": "rpm"}
